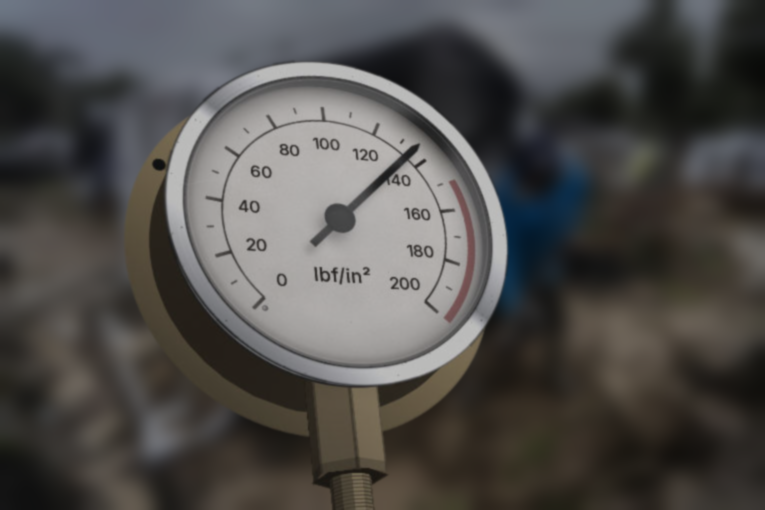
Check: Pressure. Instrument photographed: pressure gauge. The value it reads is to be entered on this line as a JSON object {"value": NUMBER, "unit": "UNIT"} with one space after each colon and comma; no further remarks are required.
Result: {"value": 135, "unit": "psi"}
